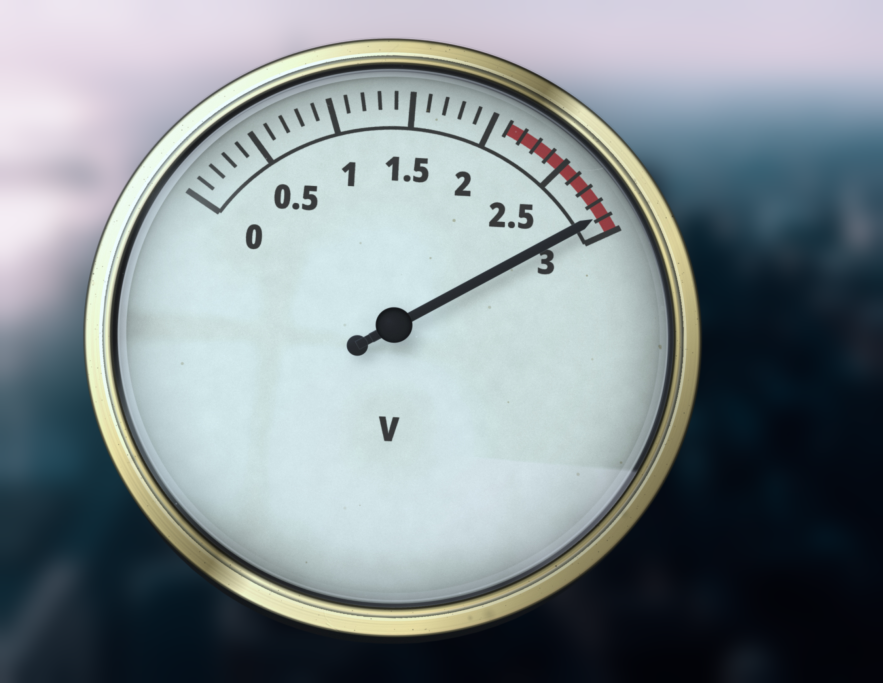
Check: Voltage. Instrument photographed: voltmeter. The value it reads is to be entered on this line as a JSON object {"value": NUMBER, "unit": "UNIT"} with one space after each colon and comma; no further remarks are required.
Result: {"value": 2.9, "unit": "V"}
